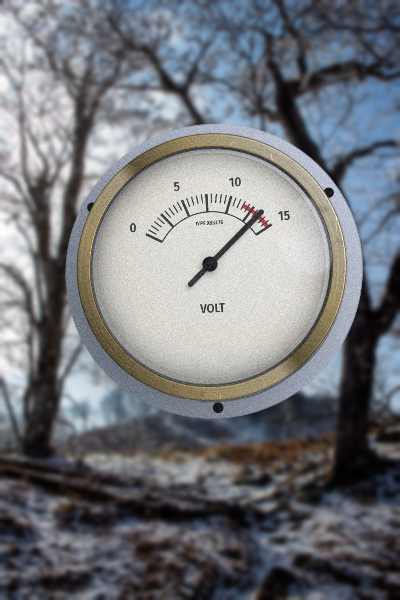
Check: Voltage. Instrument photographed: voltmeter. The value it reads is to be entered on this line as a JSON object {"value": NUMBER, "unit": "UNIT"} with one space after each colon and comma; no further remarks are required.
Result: {"value": 13.5, "unit": "V"}
